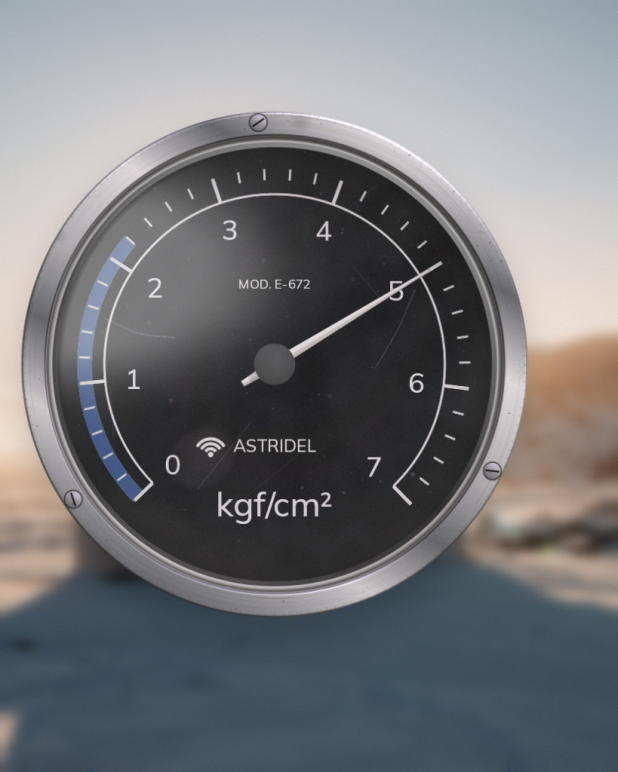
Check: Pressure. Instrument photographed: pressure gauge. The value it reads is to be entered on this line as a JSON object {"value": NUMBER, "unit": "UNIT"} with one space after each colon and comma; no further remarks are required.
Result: {"value": 5, "unit": "kg/cm²"}
